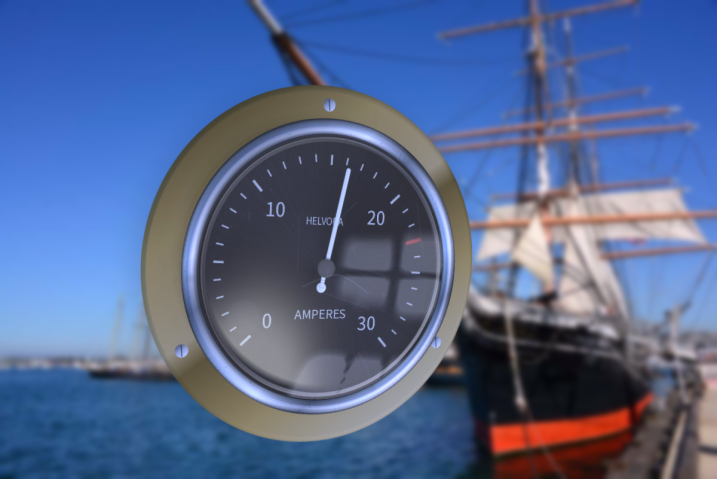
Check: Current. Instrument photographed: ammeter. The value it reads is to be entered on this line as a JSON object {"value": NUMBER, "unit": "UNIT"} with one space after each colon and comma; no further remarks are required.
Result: {"value": 16, "unit": "A"}
